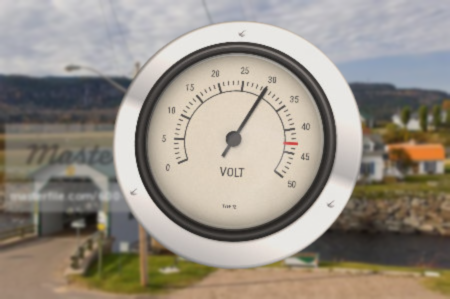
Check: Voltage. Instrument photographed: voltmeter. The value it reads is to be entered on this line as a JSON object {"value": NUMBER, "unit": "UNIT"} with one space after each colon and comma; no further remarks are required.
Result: {"value": 30, "unit": "V"}
